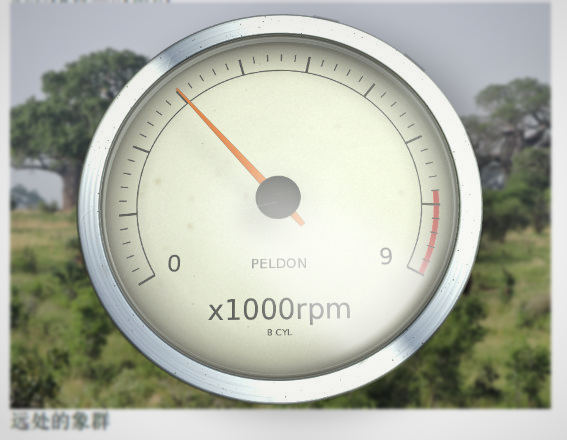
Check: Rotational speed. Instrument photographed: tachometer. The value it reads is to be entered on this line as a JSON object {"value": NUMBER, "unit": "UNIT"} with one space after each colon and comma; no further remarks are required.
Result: {"value": 3000, "unit": "rpm"}
